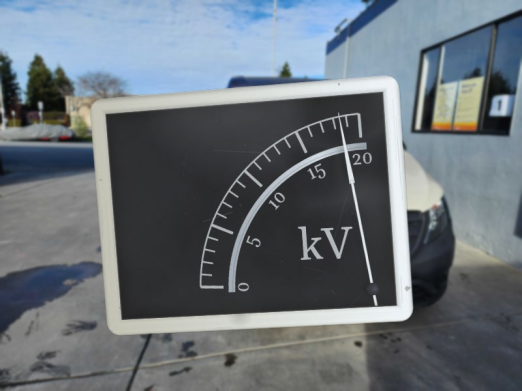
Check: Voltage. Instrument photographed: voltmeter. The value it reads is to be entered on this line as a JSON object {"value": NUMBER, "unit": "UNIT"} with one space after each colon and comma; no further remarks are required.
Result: {"value": 18.5, "unit": "kV"}
